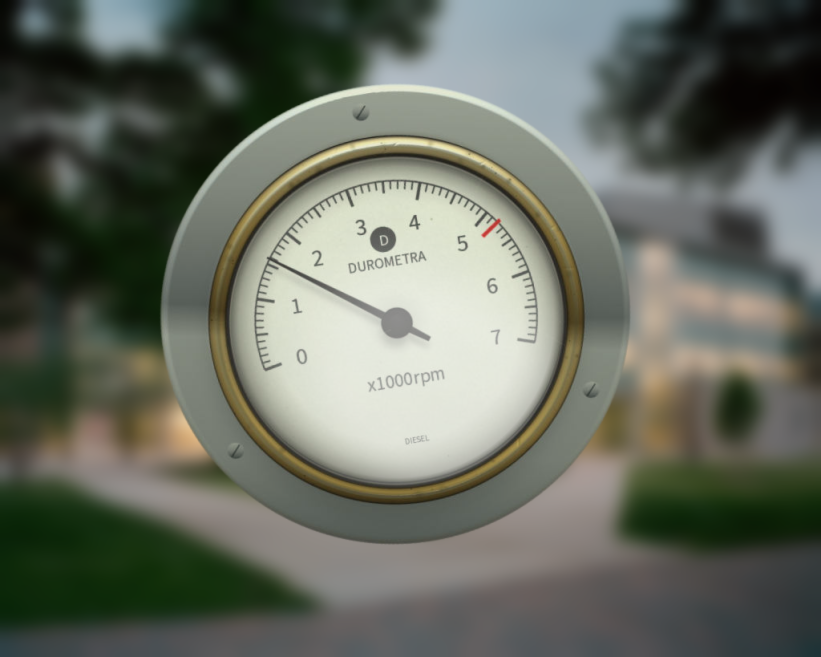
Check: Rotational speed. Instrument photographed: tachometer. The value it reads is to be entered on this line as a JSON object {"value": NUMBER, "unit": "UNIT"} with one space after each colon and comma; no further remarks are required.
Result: {"value": 1600, "unit": "rpm"}
